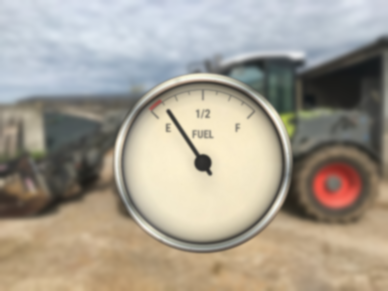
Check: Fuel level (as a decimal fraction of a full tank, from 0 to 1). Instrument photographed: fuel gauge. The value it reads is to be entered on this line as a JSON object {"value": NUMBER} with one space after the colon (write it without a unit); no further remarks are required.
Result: {"value": 0.125}
